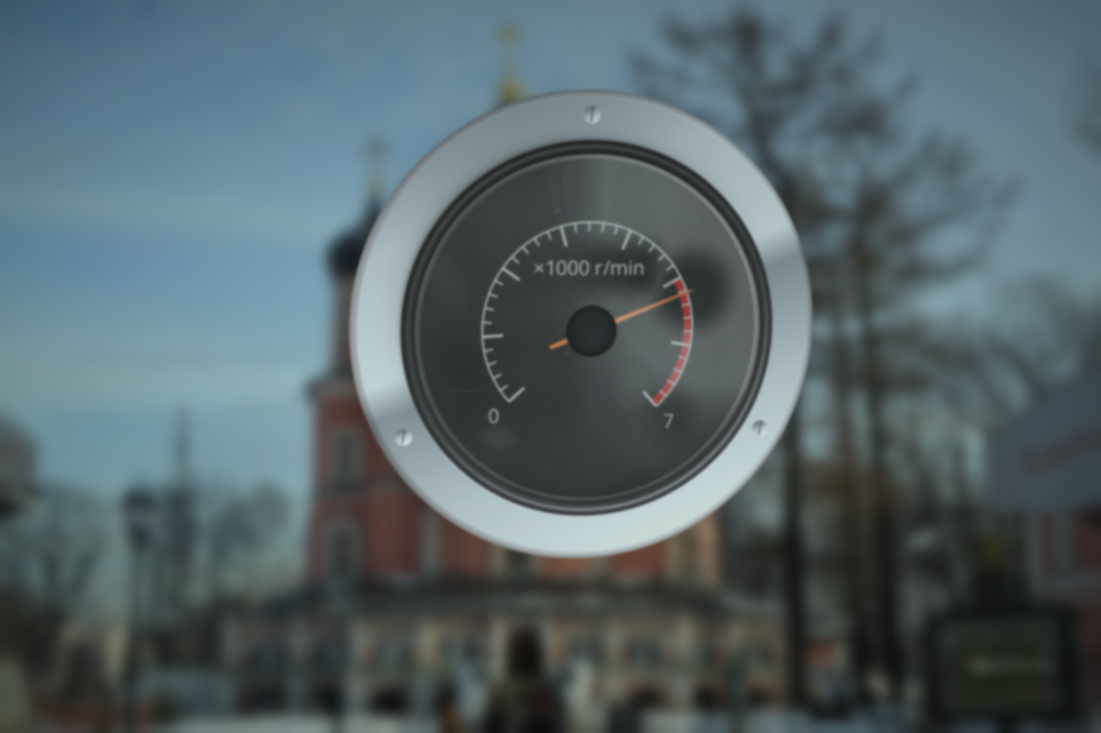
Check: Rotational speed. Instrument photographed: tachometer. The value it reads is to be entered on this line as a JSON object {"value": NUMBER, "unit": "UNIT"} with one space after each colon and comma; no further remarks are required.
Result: {"value": 5200, "unit": "rpm"}
